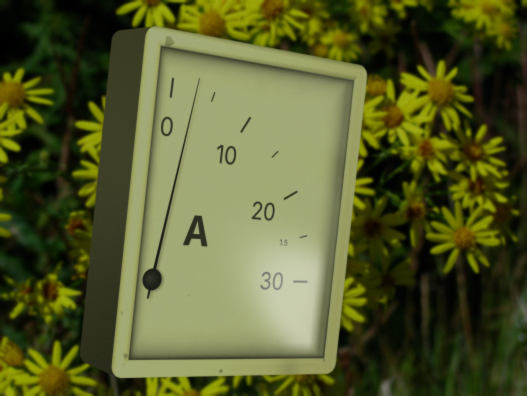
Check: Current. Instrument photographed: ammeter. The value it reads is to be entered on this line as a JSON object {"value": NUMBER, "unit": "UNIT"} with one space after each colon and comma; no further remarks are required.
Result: {"value": 2.5, "unit": "A"}
